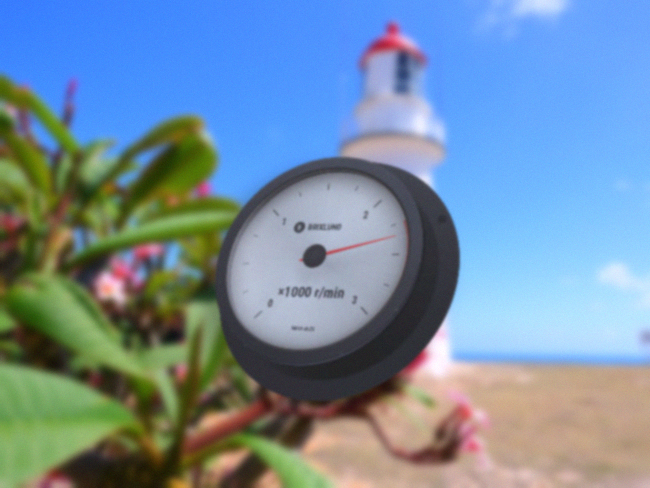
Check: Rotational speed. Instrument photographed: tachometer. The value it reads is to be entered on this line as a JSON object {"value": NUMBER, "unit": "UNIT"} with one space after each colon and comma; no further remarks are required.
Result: {"value": 2375, "unit": "rpm"}
